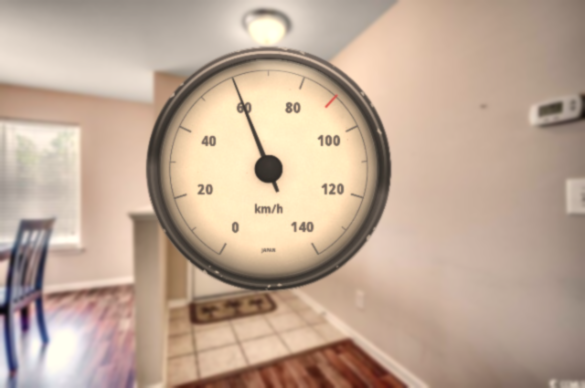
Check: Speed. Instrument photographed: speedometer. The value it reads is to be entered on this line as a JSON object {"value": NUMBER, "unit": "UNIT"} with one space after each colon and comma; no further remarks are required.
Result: {"value": 60, "unit": "km/h"}
